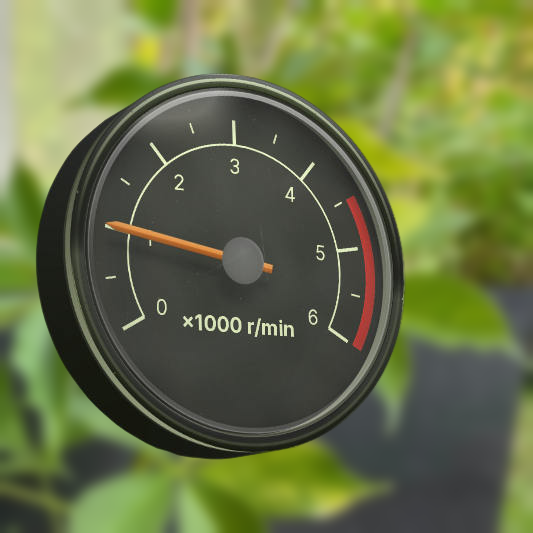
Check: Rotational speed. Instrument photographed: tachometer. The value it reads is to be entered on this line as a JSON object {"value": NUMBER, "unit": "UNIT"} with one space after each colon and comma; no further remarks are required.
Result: {"value": 1000, "unit": "rpm"}
